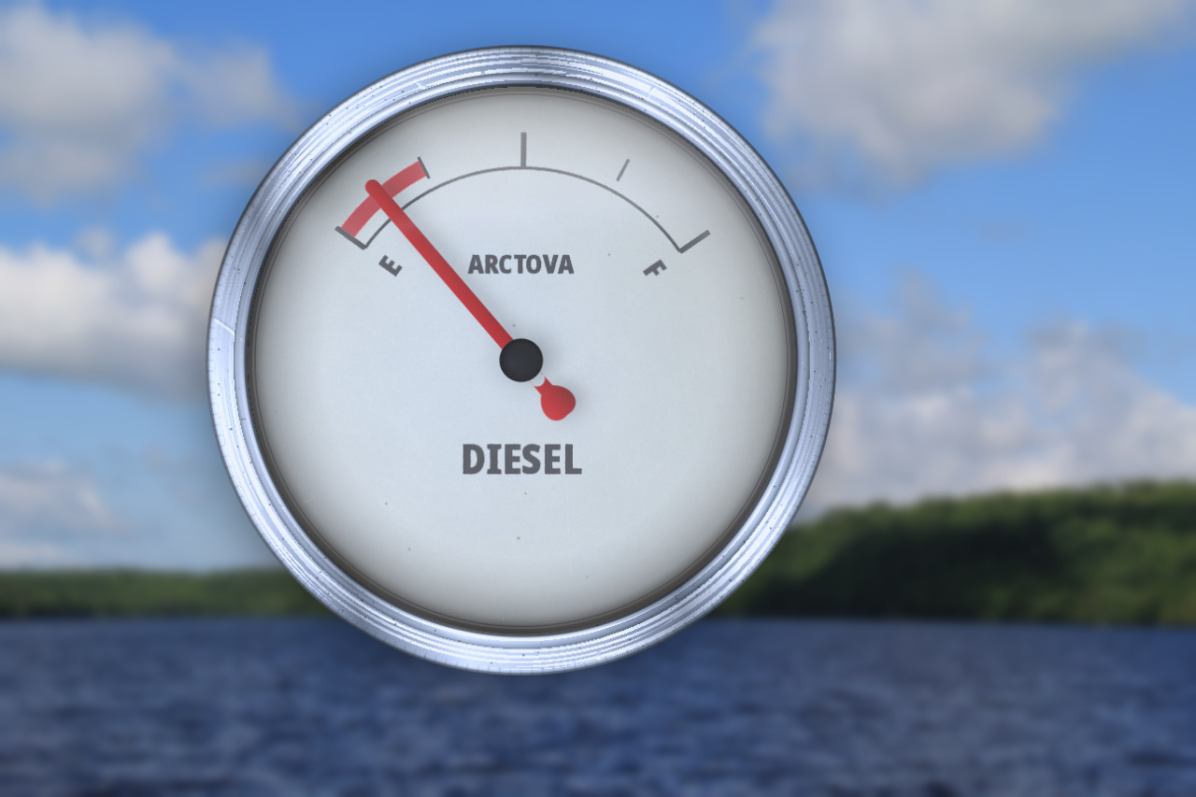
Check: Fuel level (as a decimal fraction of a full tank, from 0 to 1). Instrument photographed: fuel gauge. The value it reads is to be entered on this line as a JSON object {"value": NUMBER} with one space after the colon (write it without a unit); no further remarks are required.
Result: {"value": 0.125}
